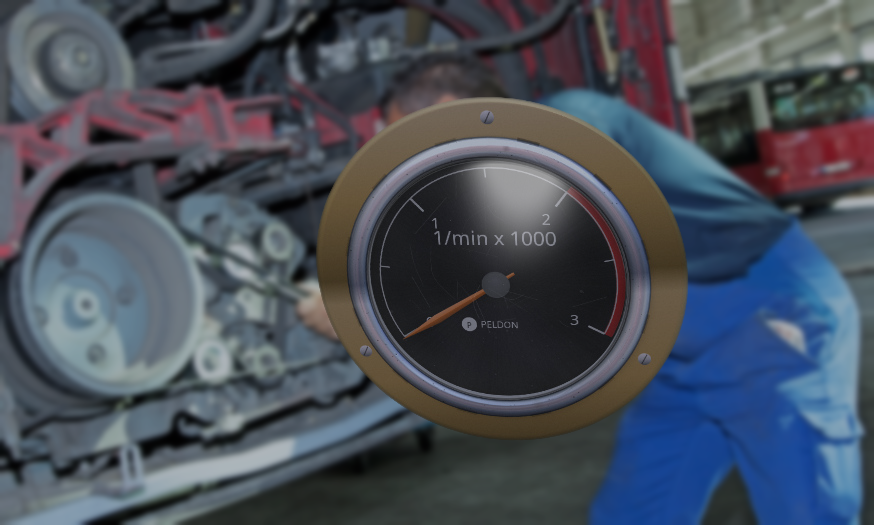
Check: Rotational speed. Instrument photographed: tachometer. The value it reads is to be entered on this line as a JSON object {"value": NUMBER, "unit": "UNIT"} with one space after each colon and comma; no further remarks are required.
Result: {"value": 0, "unit": "rpm"}
